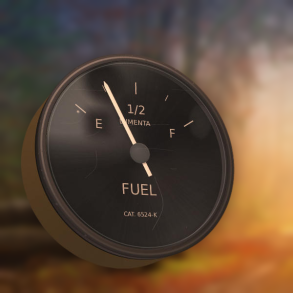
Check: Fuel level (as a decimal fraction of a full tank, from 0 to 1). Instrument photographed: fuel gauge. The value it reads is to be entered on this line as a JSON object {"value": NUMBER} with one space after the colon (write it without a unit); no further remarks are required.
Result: {"value": 0.25}
